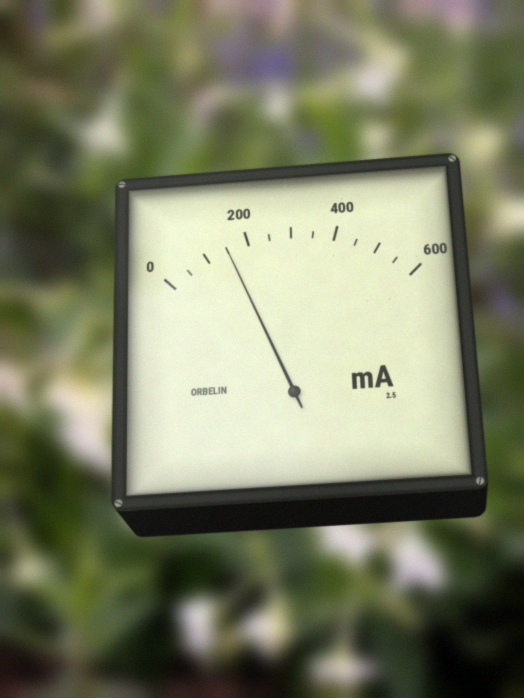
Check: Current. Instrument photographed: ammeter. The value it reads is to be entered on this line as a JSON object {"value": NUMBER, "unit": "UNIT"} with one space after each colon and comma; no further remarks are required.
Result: {"value": 150, "unit": "mA"}
